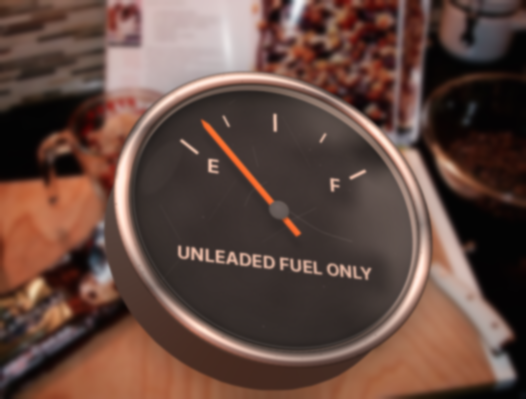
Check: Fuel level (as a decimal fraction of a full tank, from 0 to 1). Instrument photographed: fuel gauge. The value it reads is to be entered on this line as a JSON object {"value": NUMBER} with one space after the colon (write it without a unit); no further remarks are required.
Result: {"value": 0.125}
